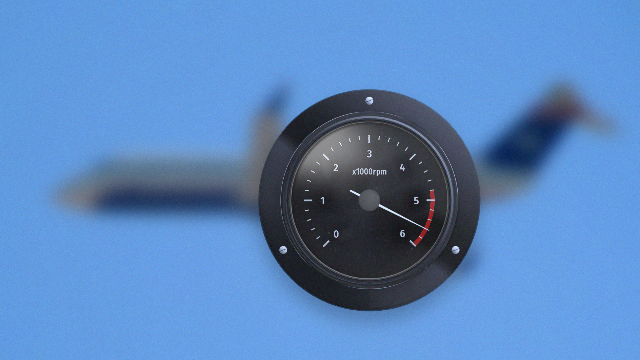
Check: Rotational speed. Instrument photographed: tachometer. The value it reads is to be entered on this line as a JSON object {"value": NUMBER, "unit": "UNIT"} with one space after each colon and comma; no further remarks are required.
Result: {"value": 5600, "unit": "rpm"}
